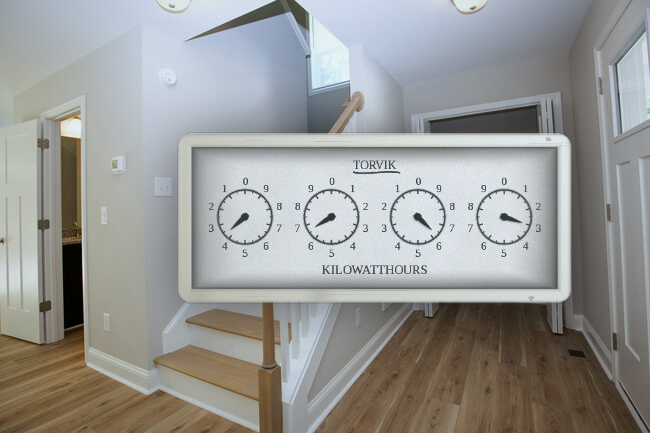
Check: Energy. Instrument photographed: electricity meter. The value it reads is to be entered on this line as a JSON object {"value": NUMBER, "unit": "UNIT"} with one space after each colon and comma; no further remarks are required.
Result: {"value": 3663, "unit": "kWh"}
